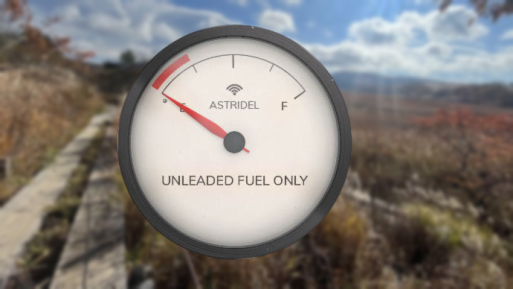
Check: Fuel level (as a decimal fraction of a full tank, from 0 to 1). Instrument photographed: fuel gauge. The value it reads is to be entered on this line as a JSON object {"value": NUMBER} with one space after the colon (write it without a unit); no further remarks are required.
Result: {"value": 0}
